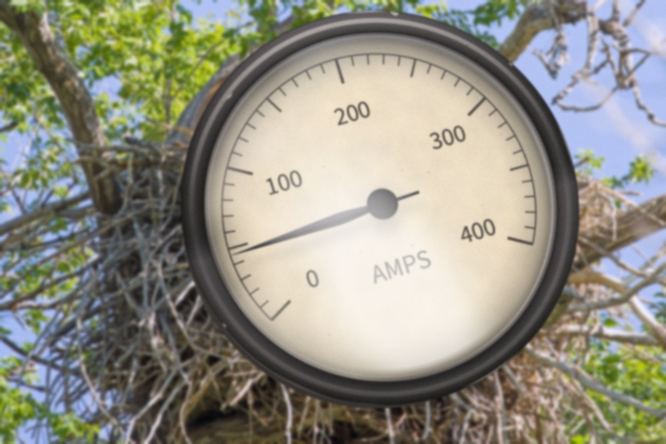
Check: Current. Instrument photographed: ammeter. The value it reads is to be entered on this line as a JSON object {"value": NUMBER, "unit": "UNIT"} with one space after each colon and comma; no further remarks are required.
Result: {"value": 45, "unit": "A"}
